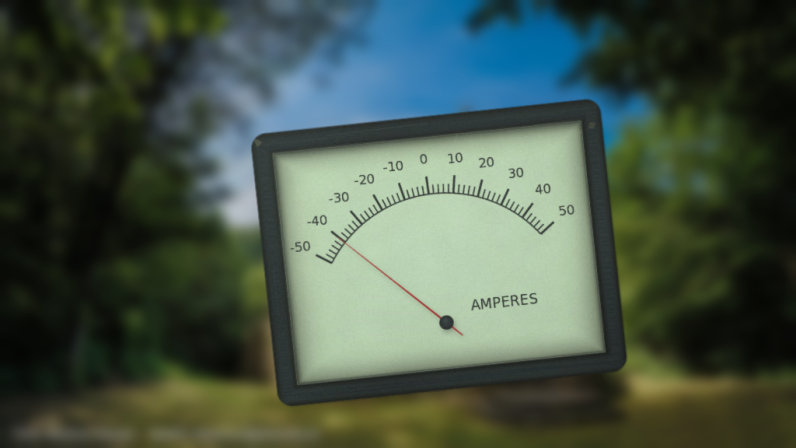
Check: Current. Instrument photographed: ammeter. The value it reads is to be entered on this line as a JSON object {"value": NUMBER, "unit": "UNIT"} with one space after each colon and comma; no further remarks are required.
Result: {"value": -40, "unit": "A"}
